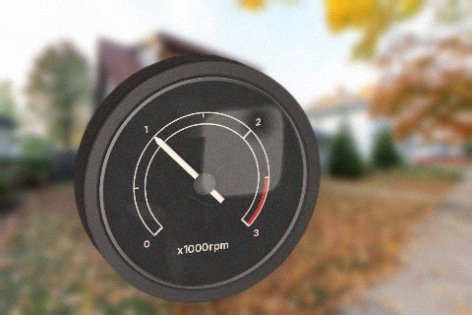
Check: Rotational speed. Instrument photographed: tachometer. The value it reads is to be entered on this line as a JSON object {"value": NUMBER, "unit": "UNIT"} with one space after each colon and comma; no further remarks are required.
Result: {"value": 1000, "unit": "rpm"}
